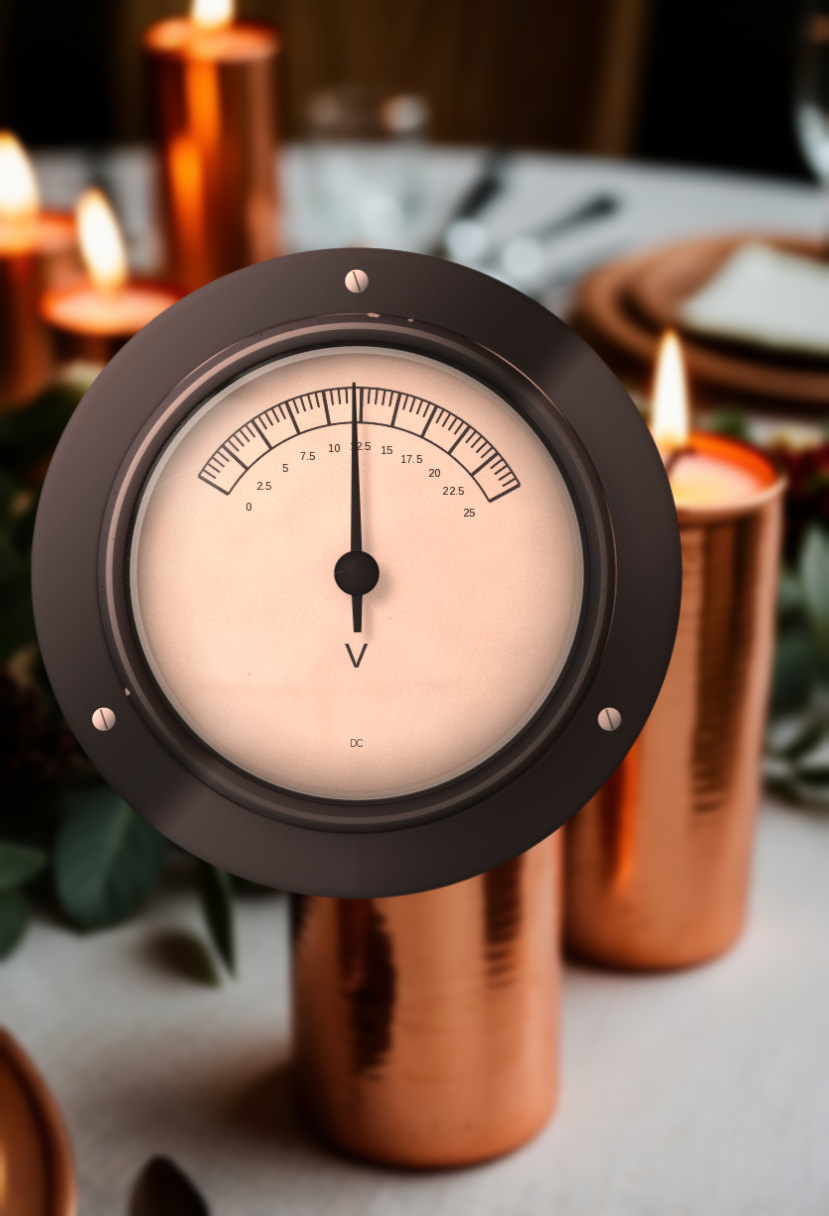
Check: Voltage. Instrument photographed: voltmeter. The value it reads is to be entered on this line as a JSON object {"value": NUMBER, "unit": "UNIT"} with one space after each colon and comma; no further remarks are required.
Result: {"value": 12, "unit": "V"}
